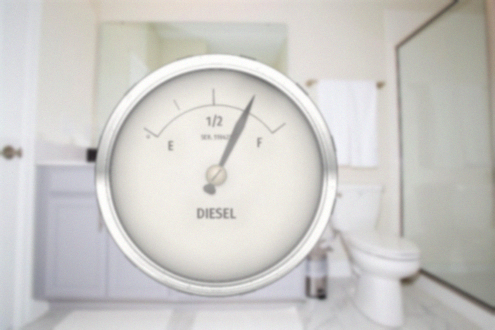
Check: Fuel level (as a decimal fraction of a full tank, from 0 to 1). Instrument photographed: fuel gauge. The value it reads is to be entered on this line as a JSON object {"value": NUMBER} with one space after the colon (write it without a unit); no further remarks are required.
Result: {"value": 0.75}
